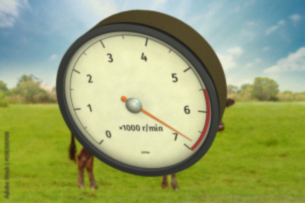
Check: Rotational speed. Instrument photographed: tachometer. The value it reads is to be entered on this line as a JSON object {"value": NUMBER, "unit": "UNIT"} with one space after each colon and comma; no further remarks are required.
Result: {"value": 6750, "unit": "rpm"}
